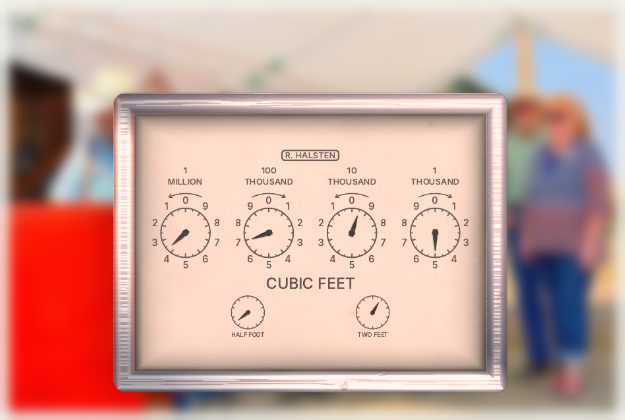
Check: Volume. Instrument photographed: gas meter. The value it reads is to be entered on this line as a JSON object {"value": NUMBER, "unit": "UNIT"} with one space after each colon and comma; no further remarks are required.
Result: {"value": 369500, "unit": "ft³"}
